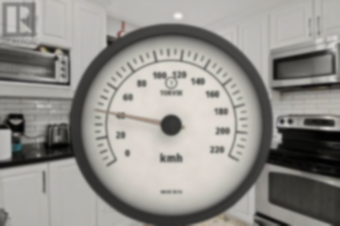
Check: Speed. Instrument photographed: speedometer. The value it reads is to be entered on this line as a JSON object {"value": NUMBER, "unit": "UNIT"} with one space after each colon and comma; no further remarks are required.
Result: {"value": 40, "unit": "km/h"}
